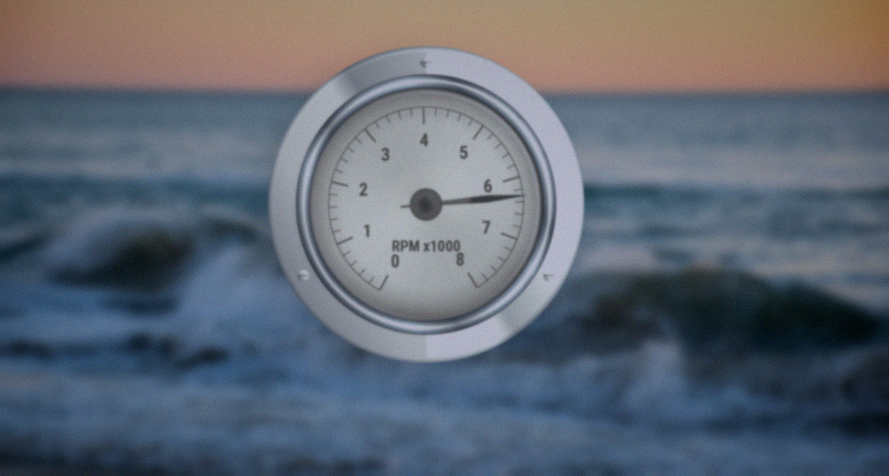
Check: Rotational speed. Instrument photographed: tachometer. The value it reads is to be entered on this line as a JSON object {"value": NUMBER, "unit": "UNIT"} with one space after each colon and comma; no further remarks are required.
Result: {"value": 6300, "unit": "rpm"}
